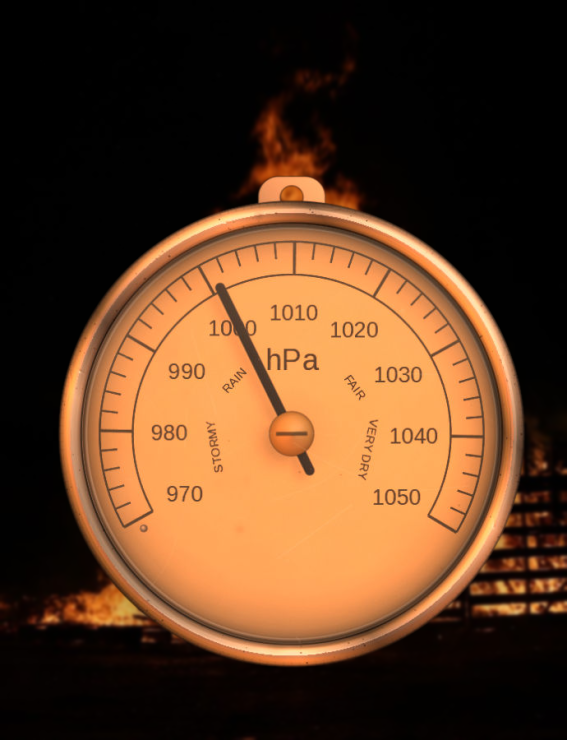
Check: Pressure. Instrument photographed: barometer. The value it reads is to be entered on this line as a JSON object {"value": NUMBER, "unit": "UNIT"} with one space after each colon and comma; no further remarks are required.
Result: {"value": 1001, "unit": "hPa"}
